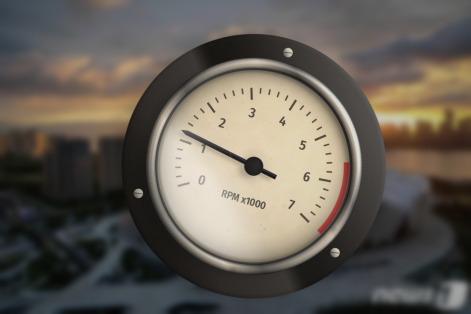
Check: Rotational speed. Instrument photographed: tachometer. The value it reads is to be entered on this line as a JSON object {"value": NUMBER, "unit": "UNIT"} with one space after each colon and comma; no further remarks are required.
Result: {"value": 1200, "unit": "rpm"}
